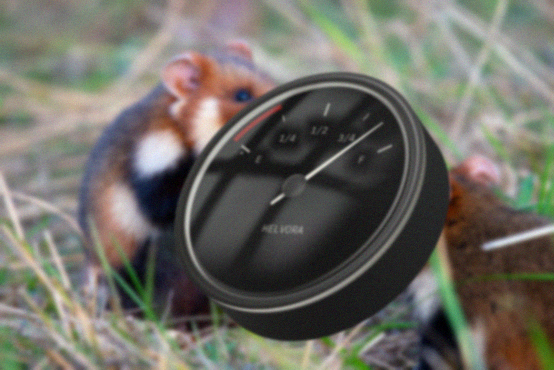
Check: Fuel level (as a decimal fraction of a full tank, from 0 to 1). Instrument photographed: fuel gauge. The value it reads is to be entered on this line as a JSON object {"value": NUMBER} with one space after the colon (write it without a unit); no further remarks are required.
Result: {"value": 0.875}
